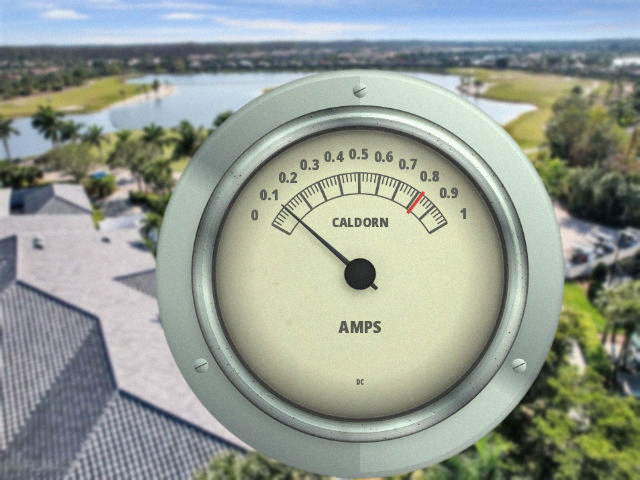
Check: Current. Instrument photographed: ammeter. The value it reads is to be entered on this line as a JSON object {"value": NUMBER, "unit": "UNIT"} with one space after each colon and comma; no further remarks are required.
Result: {"value": 0.1, "unit": "A"}
